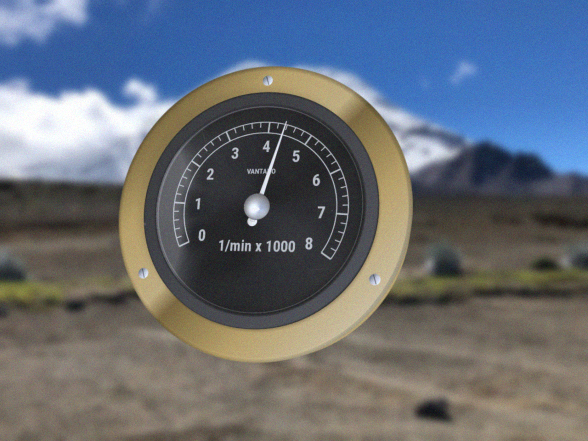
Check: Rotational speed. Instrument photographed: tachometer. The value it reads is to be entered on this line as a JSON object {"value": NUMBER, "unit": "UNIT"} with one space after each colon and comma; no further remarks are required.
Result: {"value": 4400, "unit": "rpm"}
